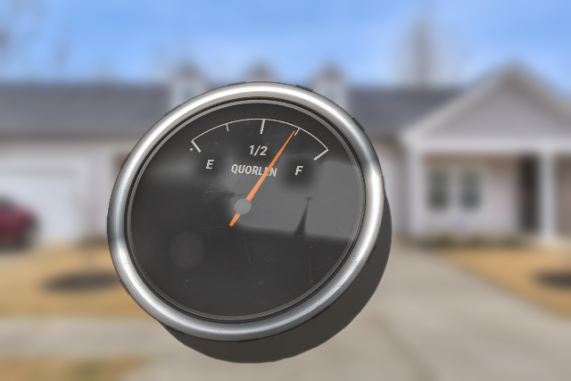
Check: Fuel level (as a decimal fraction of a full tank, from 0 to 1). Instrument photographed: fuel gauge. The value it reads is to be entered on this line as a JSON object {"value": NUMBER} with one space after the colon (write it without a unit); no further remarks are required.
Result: {"value": 0.75}
